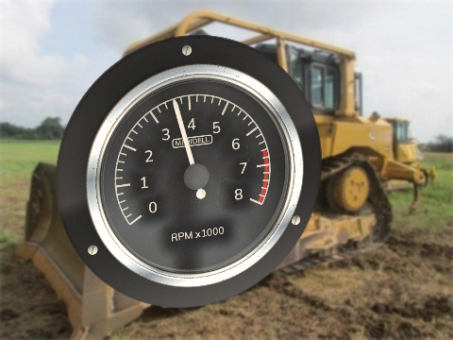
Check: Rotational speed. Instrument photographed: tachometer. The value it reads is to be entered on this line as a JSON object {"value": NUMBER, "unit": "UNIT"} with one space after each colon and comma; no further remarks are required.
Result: {"value": 3600, "unit": "rpm"}
